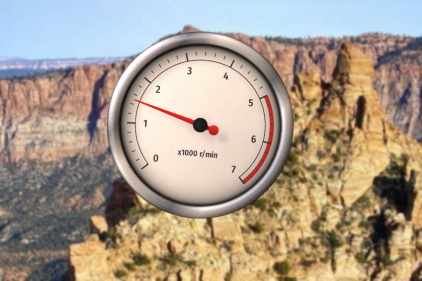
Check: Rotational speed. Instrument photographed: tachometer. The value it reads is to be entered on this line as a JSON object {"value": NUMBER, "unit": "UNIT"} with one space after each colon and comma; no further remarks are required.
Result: {"value": 1500, "unit": "rpm"}
